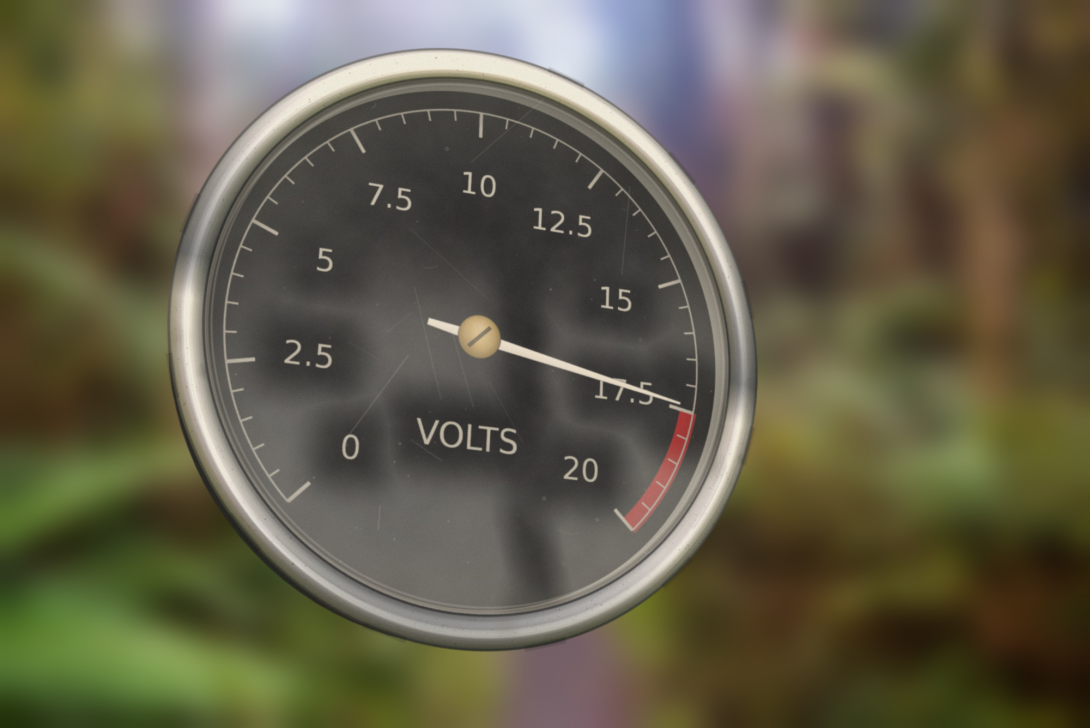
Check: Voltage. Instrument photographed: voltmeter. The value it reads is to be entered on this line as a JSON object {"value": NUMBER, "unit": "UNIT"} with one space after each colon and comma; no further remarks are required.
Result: {"value": 17.5, "unit": "V"}
